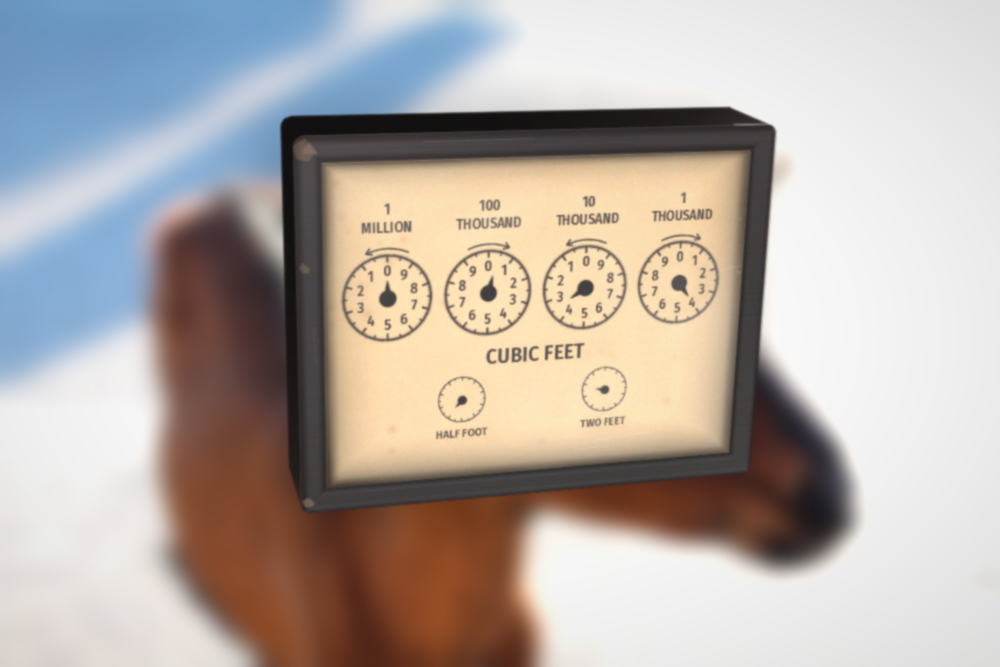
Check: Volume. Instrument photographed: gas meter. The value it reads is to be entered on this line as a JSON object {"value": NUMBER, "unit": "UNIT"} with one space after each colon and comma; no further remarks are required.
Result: {"value": 3400, "unit": "ft³"}
